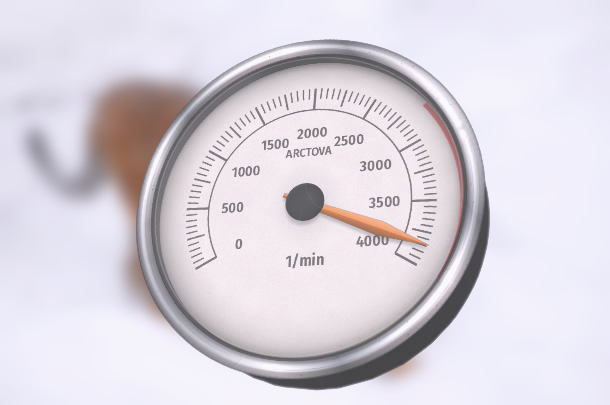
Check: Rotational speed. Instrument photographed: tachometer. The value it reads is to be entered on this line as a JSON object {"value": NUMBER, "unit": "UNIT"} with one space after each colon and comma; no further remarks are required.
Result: {"value": 3850, "unit": "rpm"}
